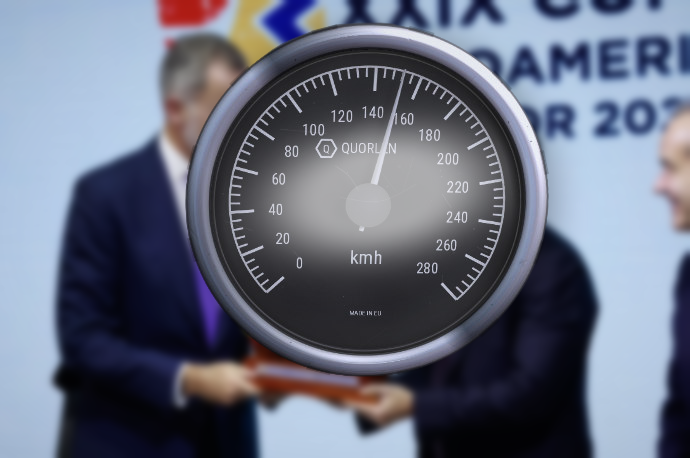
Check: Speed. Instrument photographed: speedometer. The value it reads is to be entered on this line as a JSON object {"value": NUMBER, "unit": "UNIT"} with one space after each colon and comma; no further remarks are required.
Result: {"value": 152, "unit": "km/h"}
